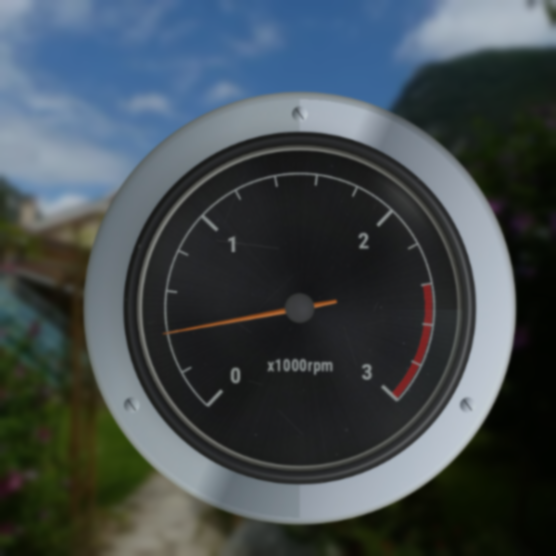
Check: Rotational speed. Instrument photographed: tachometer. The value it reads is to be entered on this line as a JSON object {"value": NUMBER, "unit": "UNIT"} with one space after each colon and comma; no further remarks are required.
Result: {"value": 400, "unit": "rpm"}
